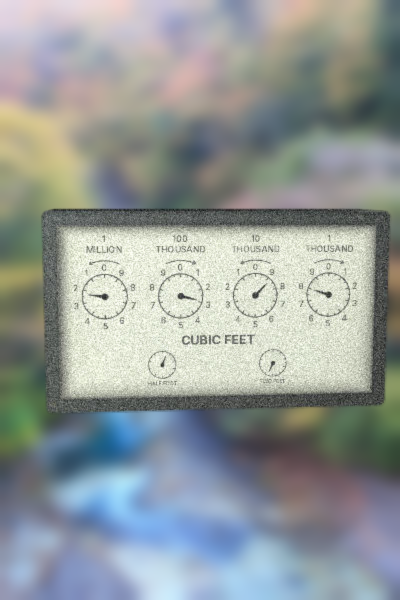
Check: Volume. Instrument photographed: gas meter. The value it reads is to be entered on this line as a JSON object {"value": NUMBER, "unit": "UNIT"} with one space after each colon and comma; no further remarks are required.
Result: {"value": 228800, "unit": "ft³"}
